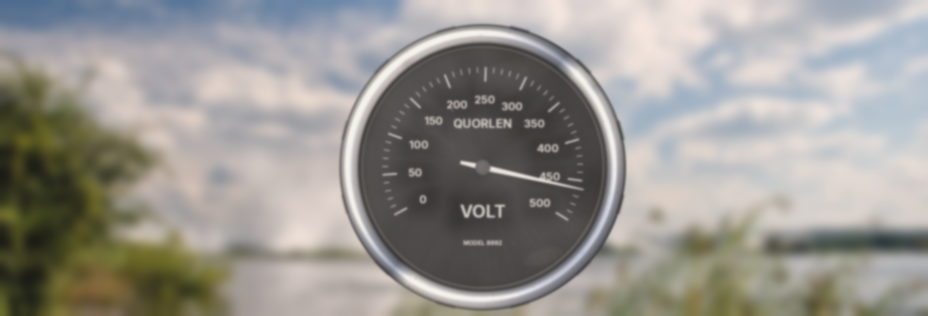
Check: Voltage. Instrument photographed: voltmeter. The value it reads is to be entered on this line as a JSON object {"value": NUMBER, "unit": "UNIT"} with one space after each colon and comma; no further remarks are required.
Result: {"value": 460, "unit": "V"}
